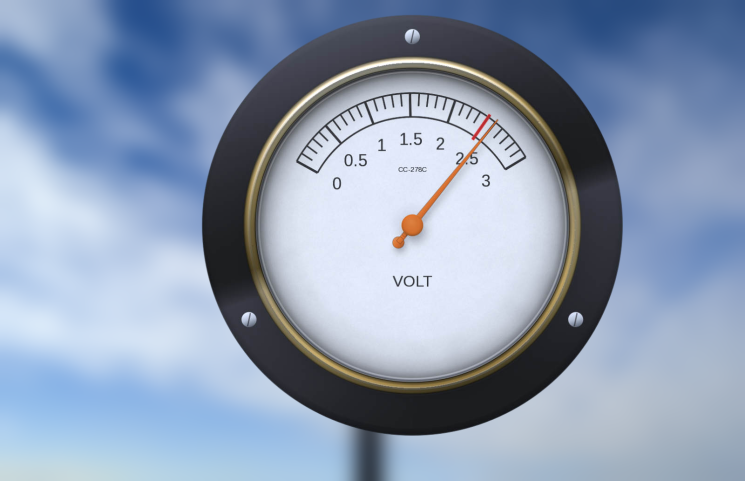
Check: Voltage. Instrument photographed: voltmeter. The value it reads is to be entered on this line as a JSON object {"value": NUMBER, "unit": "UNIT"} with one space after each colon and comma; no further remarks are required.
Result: {"value": 2.5, "unit": "V"}
